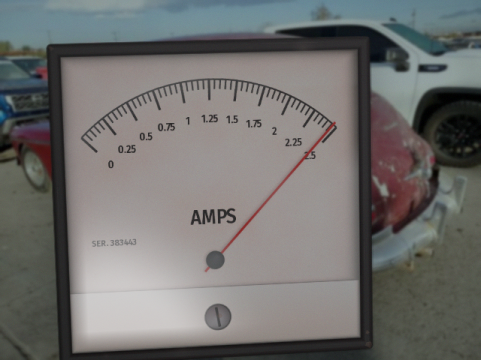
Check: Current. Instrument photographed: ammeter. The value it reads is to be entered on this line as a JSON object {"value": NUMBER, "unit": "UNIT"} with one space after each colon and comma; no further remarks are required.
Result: {"value": 2.45, "unit": "A"}
